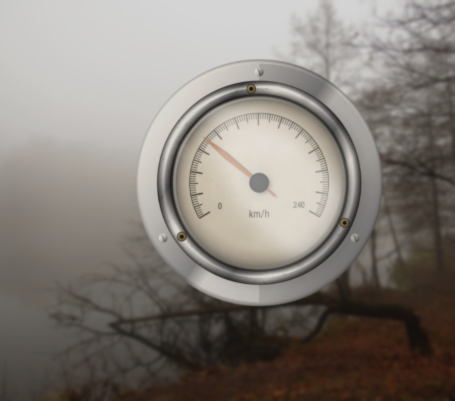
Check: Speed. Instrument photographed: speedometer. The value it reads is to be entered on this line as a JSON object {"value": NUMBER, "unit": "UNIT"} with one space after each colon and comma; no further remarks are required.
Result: {"value": 70, "unit": "km/h"}
